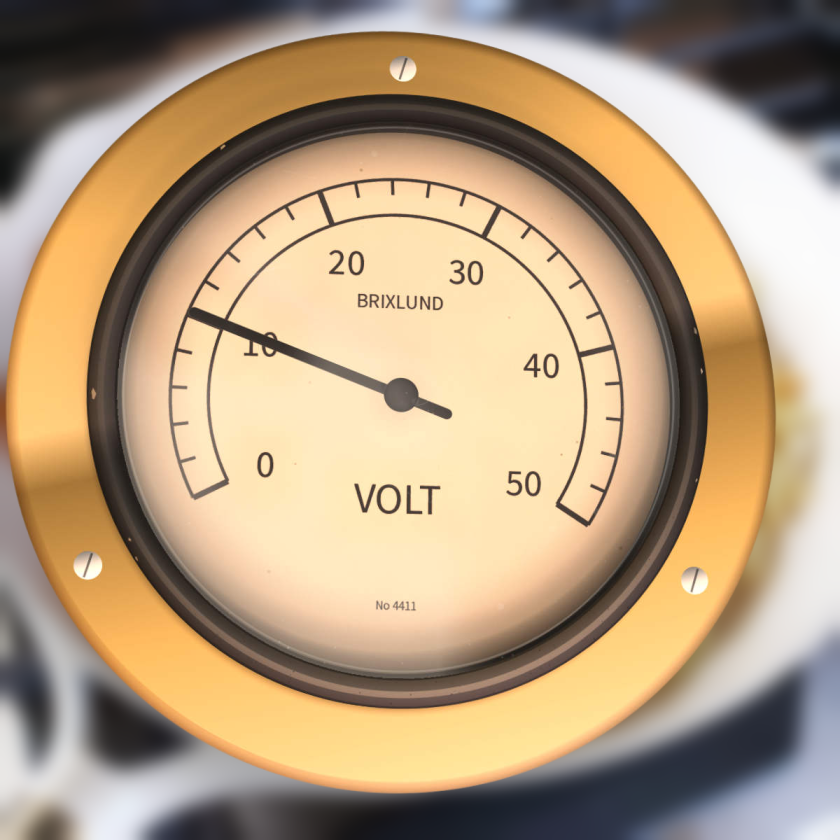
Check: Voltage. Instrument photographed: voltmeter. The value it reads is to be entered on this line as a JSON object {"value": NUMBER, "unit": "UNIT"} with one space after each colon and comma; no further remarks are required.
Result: {"value": 10, "unit": "V"}
